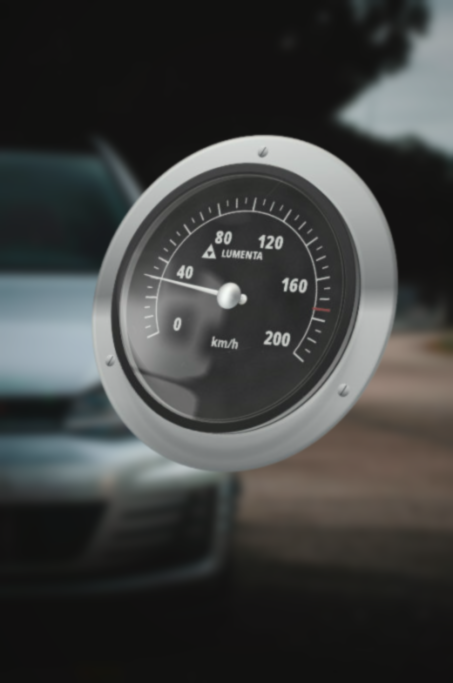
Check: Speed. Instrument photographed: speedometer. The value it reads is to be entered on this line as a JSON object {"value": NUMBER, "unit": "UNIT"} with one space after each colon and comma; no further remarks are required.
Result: {"value": 30, "unit": "km/h"}
